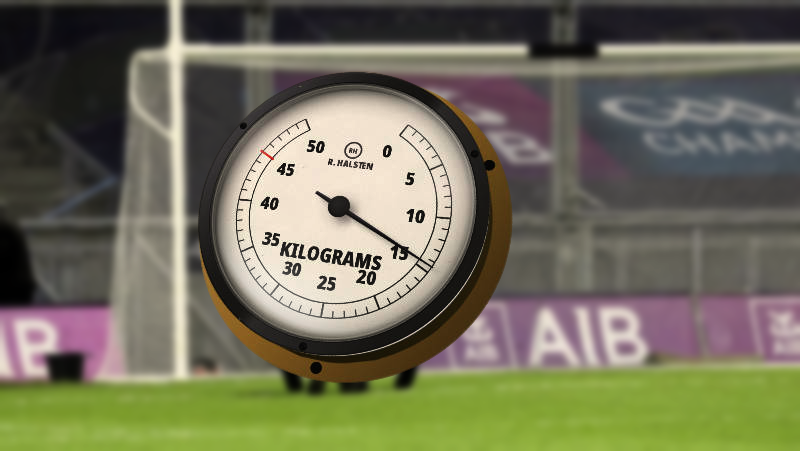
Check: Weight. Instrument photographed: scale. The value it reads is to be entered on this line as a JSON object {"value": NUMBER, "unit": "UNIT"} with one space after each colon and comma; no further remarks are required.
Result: {"value": 14.5, "unit": "kg"}
